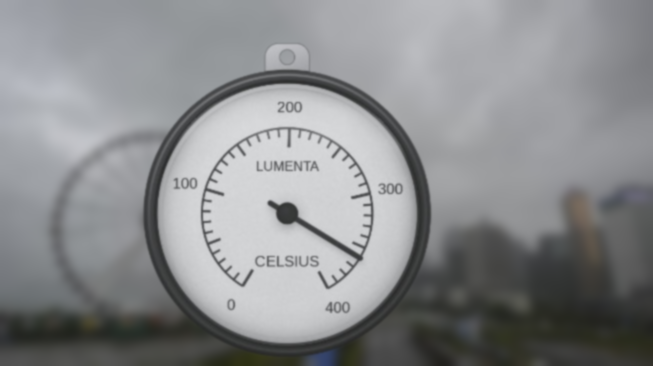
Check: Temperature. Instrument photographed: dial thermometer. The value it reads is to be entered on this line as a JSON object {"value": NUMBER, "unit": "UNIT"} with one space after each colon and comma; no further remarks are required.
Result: {"value": 360, "unit": "°C"}
